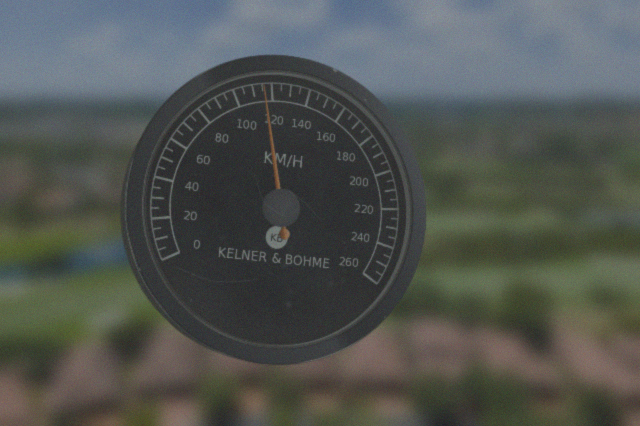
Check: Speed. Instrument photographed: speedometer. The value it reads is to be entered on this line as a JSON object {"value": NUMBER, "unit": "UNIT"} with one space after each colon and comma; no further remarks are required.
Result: {"value": 115, "unit": "km/h"}
